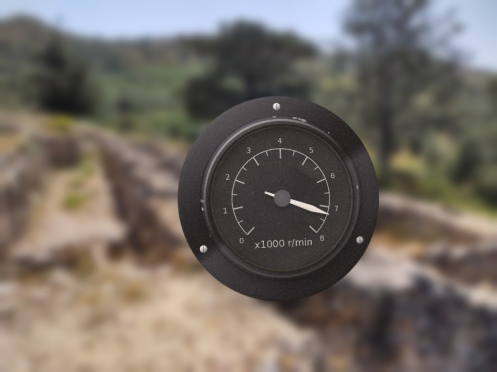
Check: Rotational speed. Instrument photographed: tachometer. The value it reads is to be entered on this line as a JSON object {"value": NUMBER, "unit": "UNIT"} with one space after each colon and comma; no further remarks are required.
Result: {"value": 7250, "unit": "rpm"}
